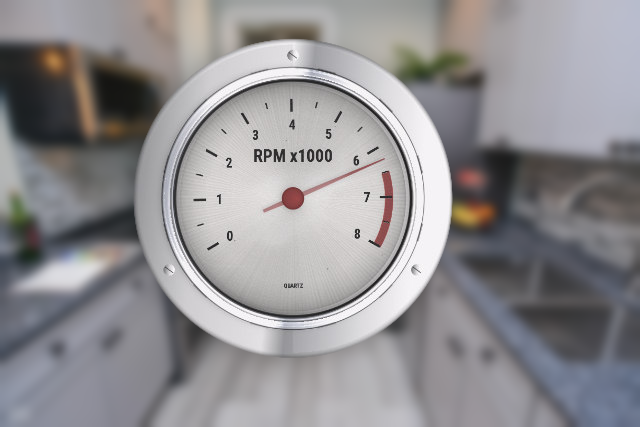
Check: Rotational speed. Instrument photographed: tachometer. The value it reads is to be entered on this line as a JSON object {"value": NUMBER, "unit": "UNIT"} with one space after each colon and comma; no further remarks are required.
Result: {"value": 6250, "unit": "rpm"}
